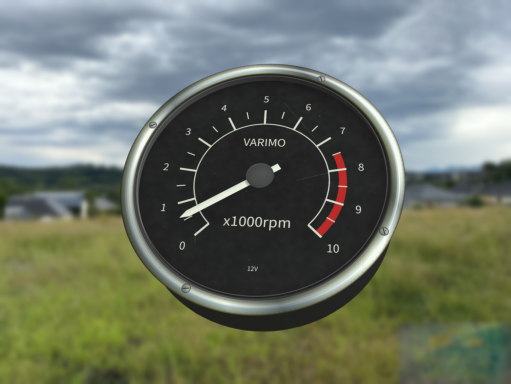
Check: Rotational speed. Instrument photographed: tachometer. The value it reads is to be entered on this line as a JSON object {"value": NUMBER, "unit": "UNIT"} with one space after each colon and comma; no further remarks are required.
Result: {"value": 500, "unit": "rpm"}
